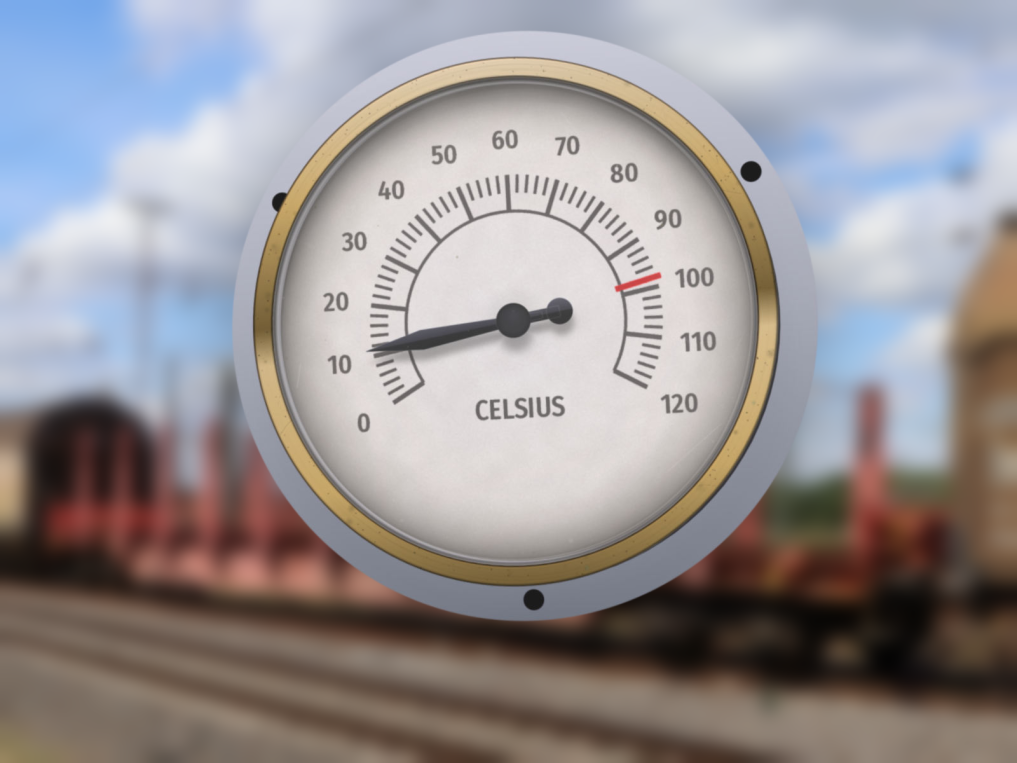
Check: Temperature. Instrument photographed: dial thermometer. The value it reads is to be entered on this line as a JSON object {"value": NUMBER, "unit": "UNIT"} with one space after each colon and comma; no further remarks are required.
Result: {"value": 11, "unit": "°C"}
